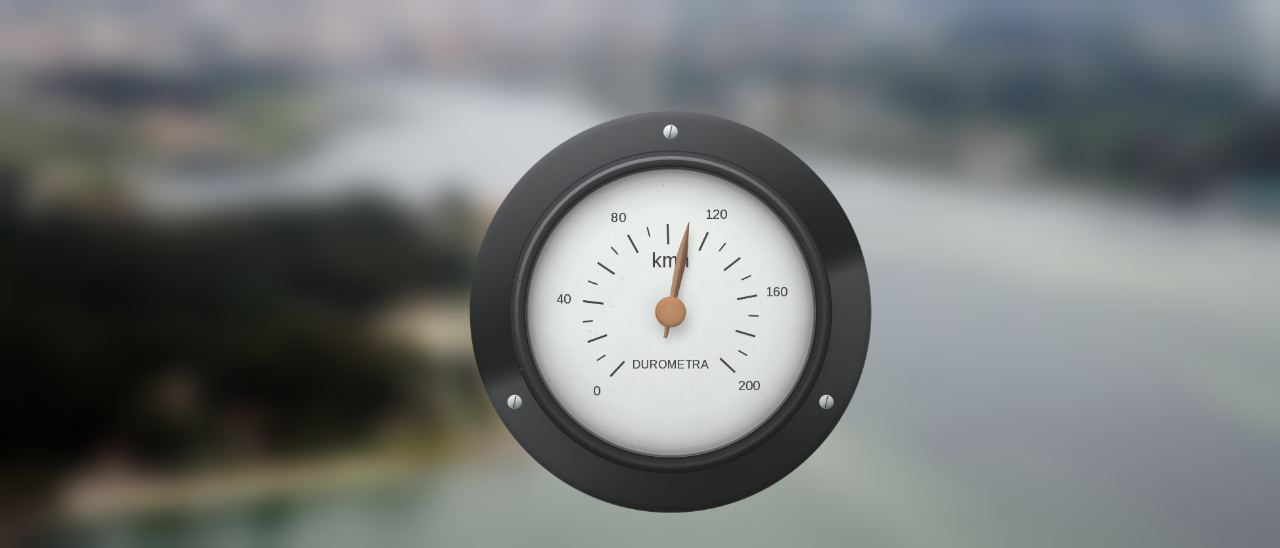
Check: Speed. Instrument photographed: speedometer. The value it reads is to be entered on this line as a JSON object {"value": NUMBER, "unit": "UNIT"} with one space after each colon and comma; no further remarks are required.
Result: {"value": 110, "unit": "km/h"}
